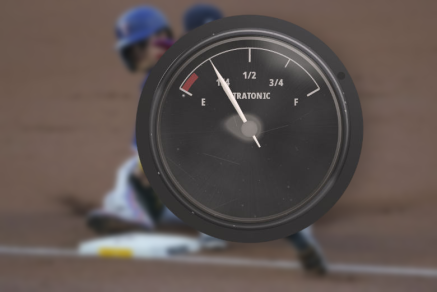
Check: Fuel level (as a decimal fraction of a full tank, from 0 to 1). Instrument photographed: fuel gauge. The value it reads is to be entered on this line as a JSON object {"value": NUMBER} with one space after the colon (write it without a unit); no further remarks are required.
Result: {"value": 0.25}
